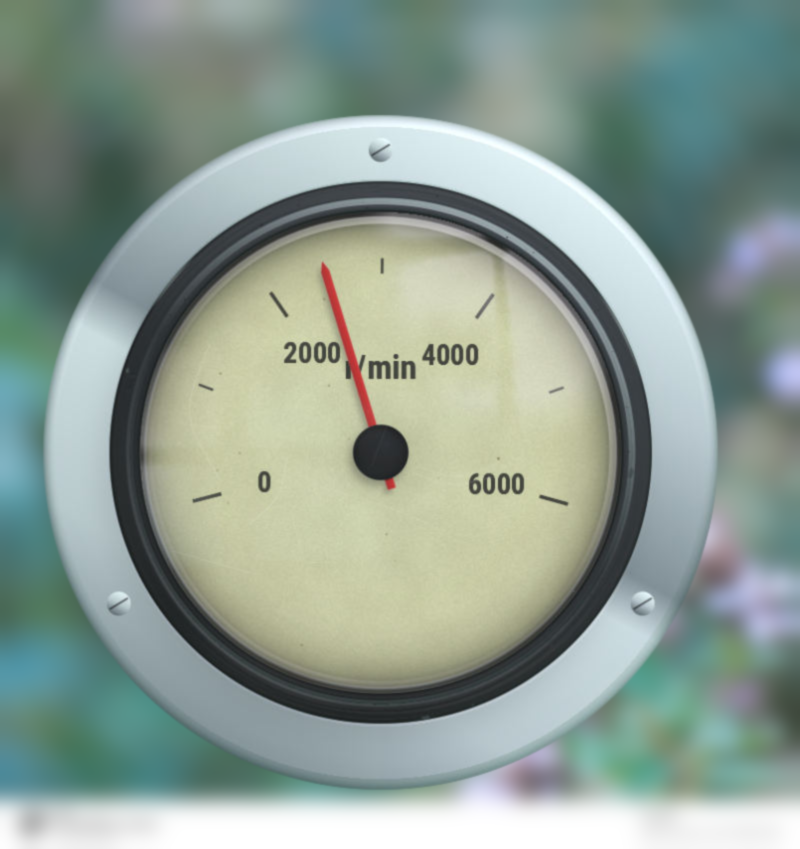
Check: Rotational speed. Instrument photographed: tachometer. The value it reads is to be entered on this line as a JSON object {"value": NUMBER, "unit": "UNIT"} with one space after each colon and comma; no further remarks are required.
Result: {"value": 2500, "unit": "rpm"}
